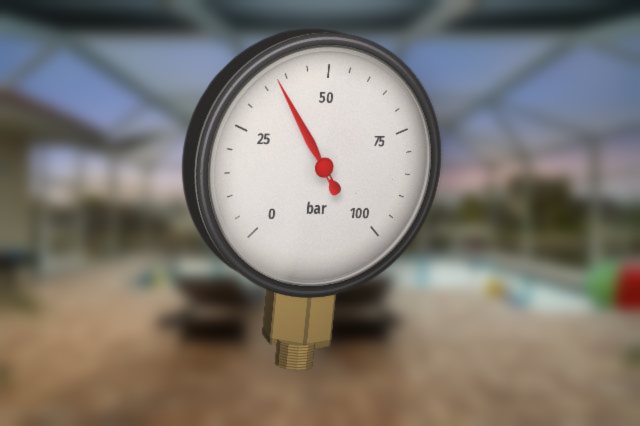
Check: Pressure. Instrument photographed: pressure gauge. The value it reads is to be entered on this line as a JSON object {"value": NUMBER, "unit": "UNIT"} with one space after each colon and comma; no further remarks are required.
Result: {"value": 37.5, "unit": "bar"}
